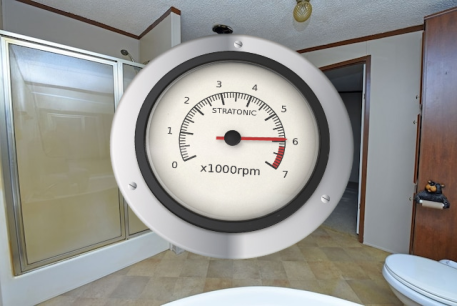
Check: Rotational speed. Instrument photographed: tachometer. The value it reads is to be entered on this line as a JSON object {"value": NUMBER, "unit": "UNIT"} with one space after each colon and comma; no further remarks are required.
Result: {"value": 6000, "unit": "rpm"}
